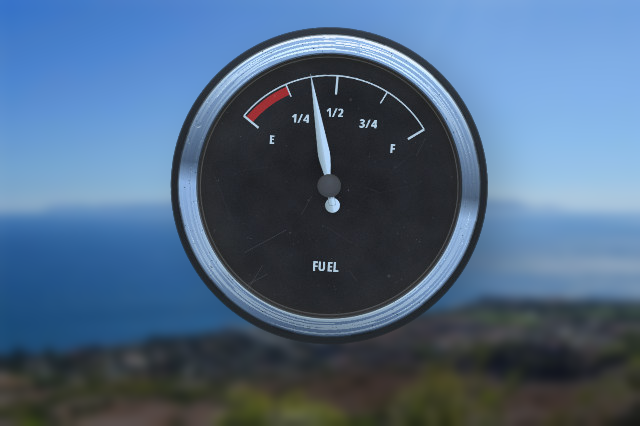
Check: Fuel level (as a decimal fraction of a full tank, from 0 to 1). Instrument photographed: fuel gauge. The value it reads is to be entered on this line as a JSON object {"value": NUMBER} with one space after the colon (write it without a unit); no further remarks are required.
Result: {"value": 0.375}
